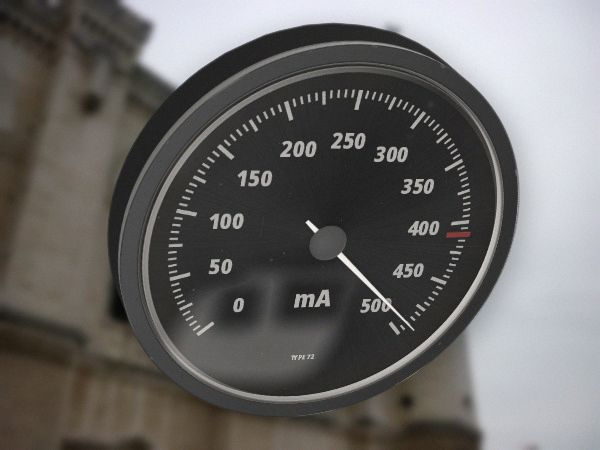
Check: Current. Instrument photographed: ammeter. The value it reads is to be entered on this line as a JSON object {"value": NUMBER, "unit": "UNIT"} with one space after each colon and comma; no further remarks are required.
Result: {"value": 490, "unit": "mA"}
